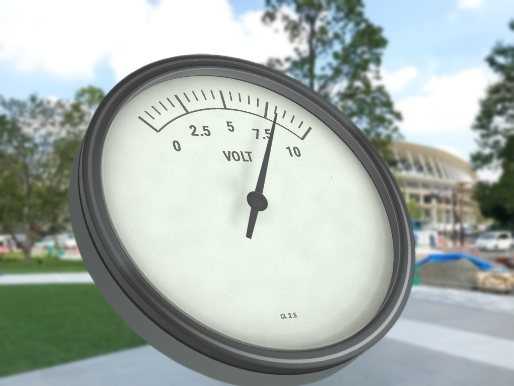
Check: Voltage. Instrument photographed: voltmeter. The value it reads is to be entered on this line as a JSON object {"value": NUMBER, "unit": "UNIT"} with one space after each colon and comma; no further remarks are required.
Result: {"value": 8, "unit": "V"}
